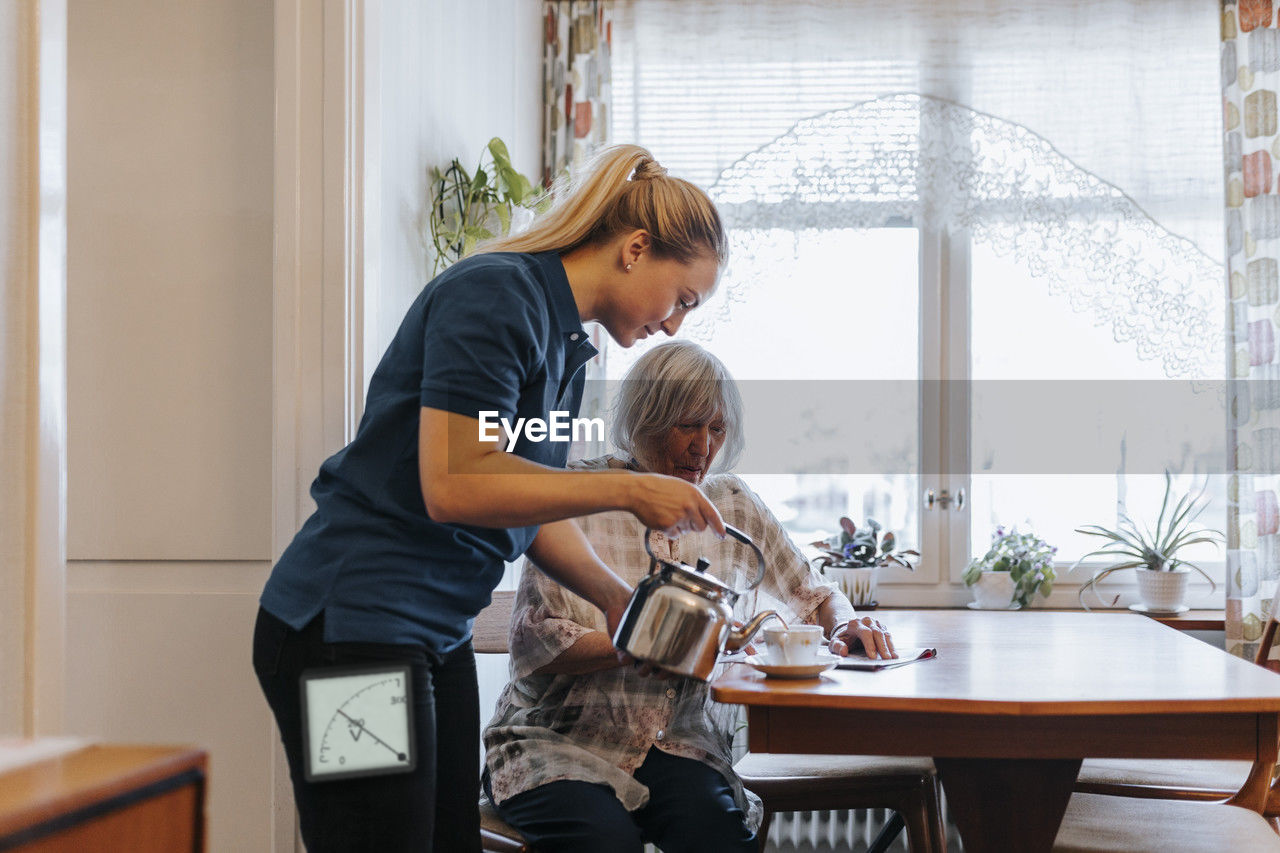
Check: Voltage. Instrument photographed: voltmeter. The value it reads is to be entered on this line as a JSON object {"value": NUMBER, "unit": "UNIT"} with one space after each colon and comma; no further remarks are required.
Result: {"value": 200, "unit": "V"}
